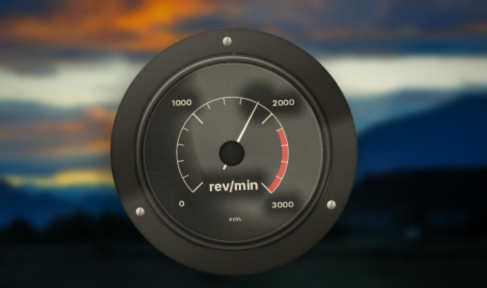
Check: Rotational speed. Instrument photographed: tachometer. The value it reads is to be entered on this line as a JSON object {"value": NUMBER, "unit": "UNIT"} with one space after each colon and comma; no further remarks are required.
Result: {"value": 1800, "unit": "rpm"}
